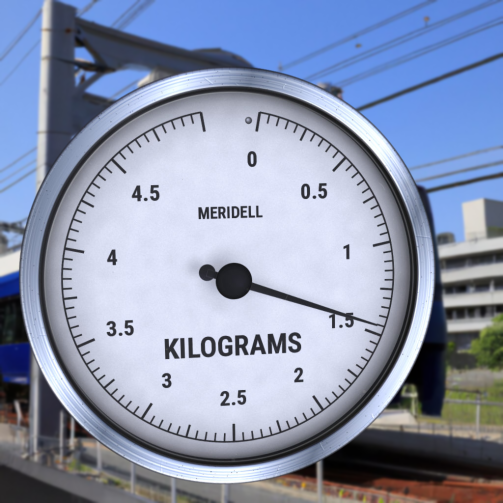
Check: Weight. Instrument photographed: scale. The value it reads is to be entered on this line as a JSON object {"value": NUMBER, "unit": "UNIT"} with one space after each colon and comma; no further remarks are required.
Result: {"value": 1.45, "unit": "kg"}
